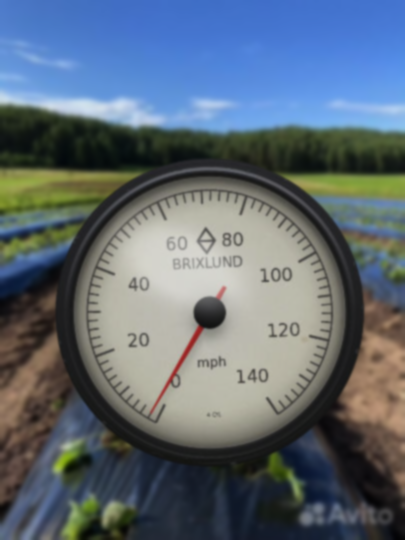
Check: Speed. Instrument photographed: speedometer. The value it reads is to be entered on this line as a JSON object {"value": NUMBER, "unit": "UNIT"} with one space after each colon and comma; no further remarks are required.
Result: {"value": 2, "unit": "mph"}
